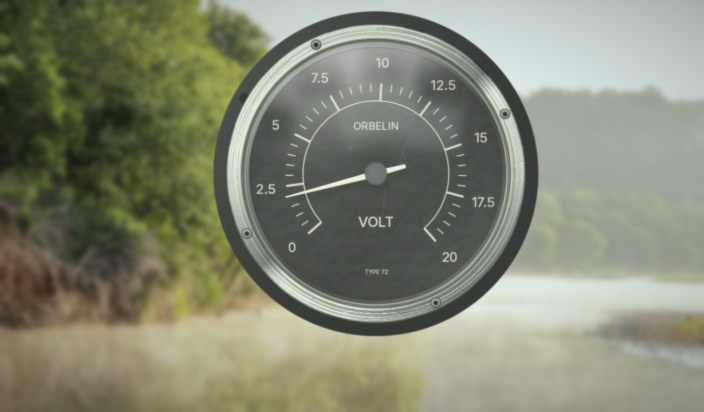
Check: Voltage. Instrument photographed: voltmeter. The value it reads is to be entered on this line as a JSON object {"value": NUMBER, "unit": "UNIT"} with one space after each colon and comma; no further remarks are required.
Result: {"value": 2, "unit": "V"}
